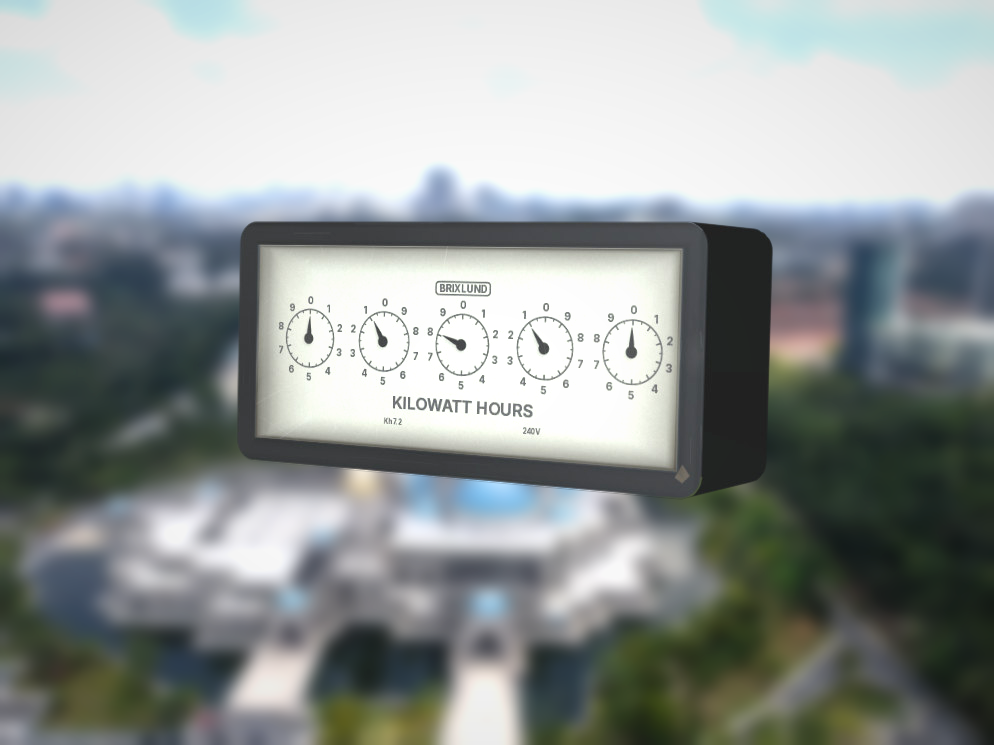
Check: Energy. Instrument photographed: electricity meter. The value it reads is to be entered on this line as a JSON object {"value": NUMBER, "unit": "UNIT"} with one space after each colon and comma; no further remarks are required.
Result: {"value": 810, "unit": "kWh"}
